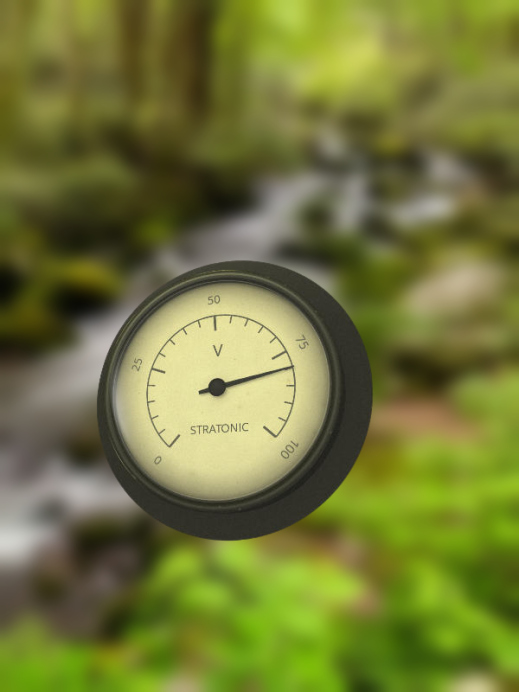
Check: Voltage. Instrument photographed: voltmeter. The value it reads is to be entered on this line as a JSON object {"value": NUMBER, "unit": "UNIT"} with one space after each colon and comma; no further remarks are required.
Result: {"value": 80, "unit": "V"}
